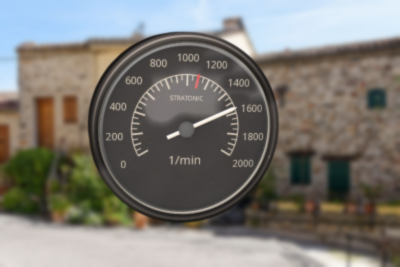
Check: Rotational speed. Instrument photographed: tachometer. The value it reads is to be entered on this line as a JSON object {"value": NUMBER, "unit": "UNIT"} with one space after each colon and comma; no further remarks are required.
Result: {"value": 1550, "unit": "rpm"}
